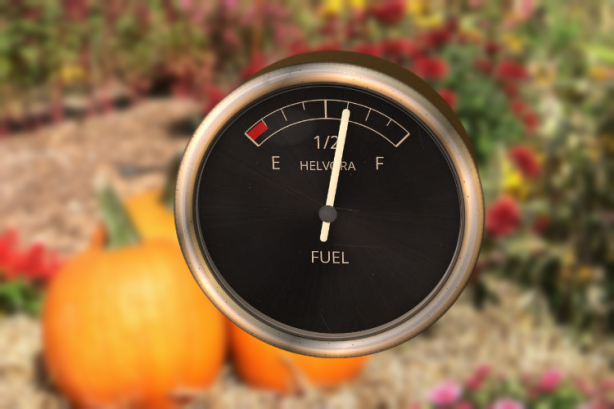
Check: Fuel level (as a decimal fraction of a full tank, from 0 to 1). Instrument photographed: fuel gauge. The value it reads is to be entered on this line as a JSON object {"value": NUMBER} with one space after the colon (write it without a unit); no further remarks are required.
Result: {"value": 0.625}
